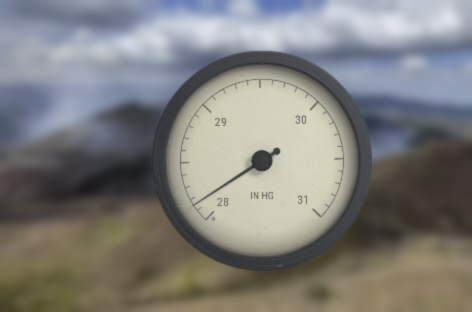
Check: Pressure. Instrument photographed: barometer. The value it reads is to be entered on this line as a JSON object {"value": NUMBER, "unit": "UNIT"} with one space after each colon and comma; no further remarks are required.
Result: {"value": 28.15, "unit": "inHg"}
